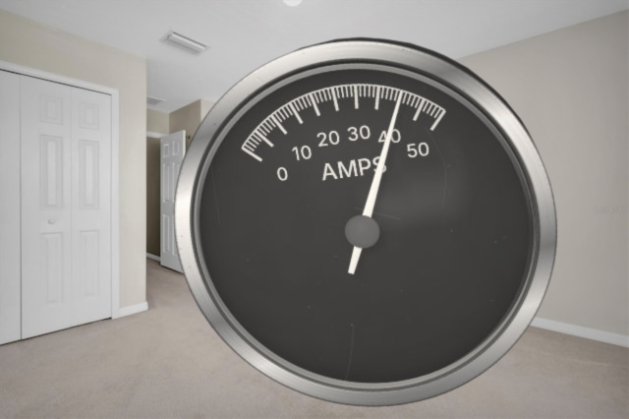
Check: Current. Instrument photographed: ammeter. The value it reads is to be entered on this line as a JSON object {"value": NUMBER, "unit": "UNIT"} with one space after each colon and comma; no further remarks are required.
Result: {"value": 40, "unit": "A"}
